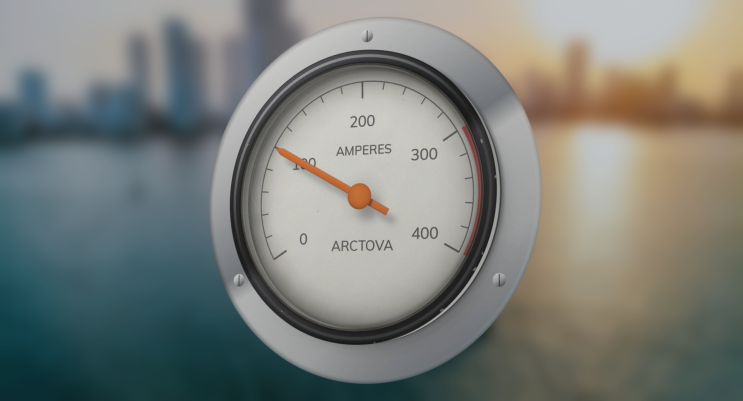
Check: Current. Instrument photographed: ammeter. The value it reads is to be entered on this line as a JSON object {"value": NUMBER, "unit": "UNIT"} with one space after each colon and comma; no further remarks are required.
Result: {"value": 100, "unit": "A"}
